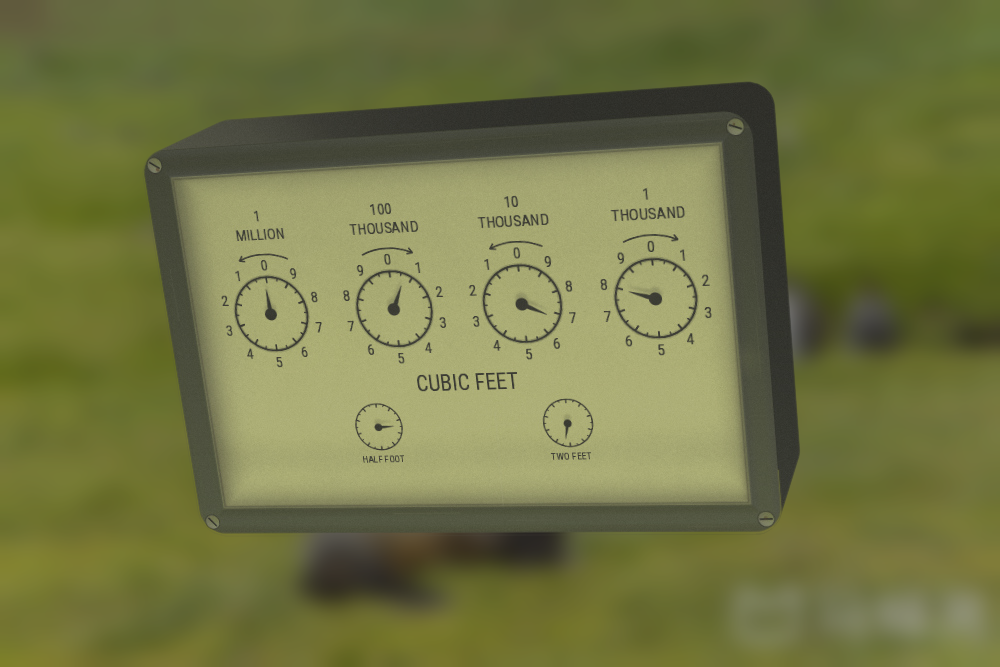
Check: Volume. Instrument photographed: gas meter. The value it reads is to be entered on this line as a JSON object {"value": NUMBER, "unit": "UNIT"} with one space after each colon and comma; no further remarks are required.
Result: {"value": 6800, "unit": "ft³"}
